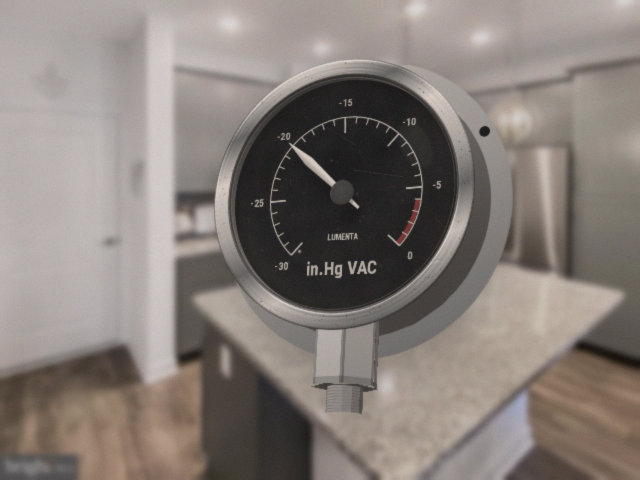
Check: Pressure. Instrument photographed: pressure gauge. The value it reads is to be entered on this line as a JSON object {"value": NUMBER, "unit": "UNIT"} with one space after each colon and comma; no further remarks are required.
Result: {"value": -20, "unit": "inHg"}
